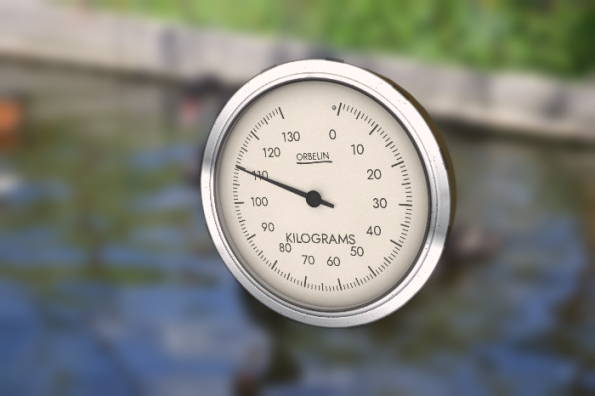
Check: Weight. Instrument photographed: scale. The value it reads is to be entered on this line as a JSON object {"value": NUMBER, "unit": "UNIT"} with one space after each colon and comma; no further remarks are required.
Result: {"value": 110, "unit": "kg"}
